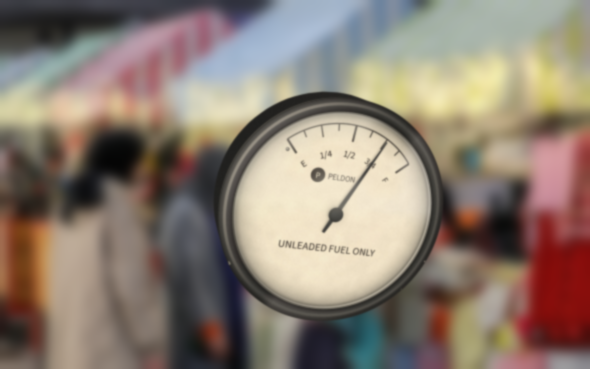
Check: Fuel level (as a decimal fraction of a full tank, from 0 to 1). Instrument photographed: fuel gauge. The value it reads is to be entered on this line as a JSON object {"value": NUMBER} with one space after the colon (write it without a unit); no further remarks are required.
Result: {"value": 0.75}
